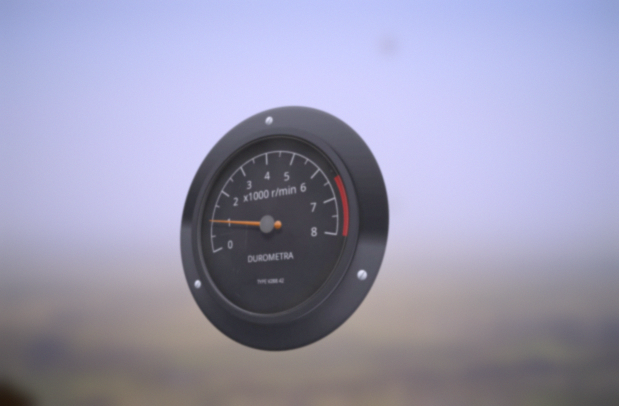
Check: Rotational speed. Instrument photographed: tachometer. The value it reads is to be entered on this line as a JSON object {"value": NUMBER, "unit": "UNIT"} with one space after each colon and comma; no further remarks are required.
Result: {"value": 1000, "unit": "rpm"}
